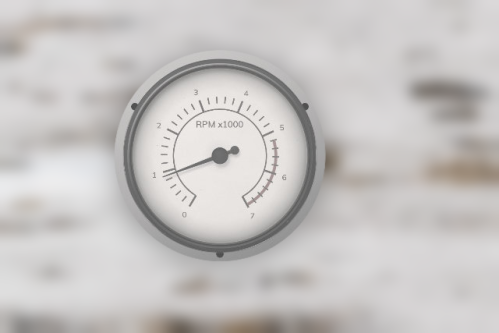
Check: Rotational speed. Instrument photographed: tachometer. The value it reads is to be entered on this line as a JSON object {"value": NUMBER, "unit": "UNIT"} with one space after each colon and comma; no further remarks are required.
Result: {"value": 900, "unit": "rpm"}
